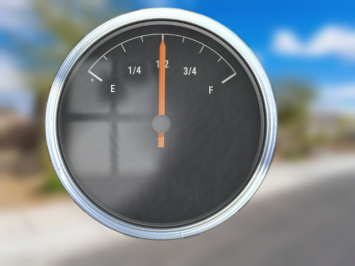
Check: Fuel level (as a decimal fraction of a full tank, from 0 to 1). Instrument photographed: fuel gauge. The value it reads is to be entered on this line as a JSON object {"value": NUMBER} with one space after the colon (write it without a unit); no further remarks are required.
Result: {"value": 0.5}
